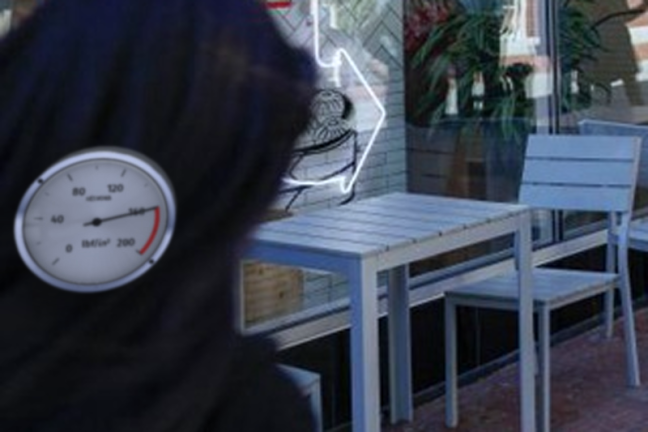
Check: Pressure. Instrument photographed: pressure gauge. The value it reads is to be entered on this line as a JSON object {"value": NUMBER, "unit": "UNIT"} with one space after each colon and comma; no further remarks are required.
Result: {"value": 160, "unit": "psi"}
